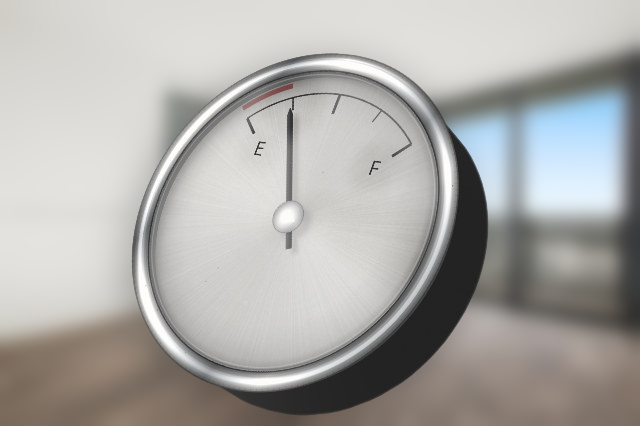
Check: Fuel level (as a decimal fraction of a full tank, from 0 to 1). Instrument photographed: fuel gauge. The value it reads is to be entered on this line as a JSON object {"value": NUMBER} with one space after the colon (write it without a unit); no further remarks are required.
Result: {"value": 0.25}
